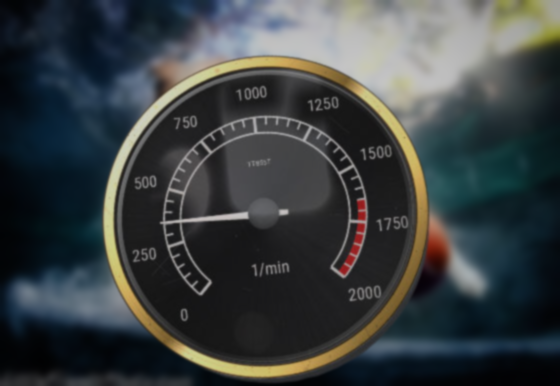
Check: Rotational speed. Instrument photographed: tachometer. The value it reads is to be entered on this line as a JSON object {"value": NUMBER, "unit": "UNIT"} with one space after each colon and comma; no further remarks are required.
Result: {"value": 350, "unit": "rpm"}
